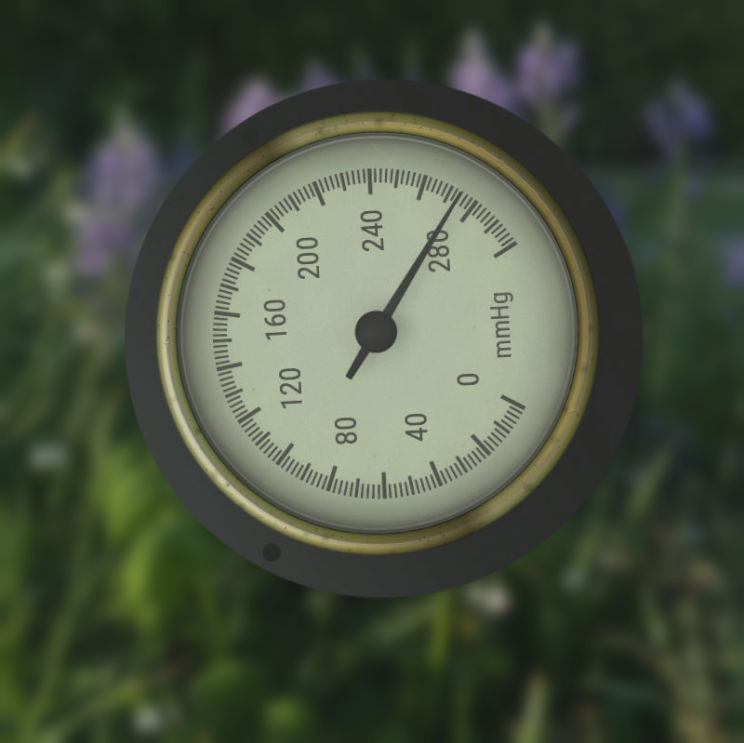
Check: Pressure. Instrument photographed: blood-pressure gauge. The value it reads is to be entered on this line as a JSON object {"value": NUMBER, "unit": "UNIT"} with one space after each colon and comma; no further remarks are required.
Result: {"value": 274, "unit": "mmHg"}
